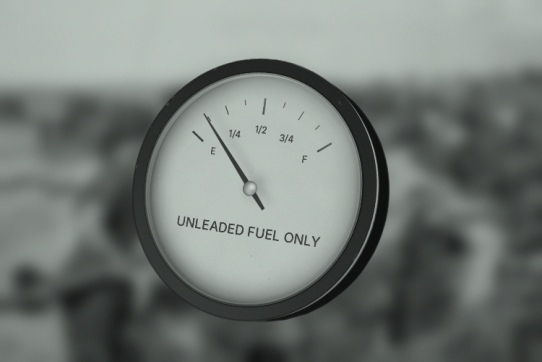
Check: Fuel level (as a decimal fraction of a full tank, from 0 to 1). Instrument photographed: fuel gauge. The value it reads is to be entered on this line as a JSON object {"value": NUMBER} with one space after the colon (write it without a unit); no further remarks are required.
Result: {"value": 0.125}
